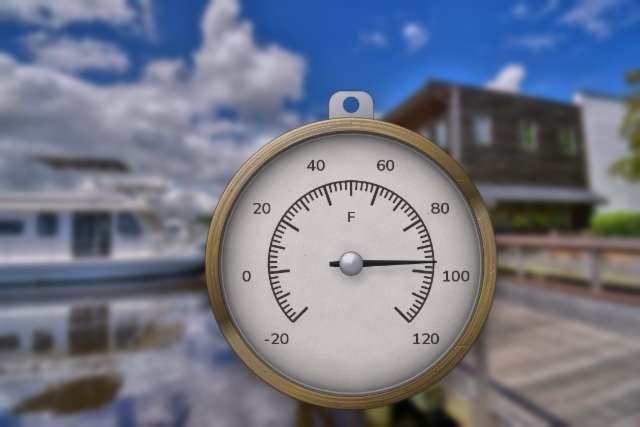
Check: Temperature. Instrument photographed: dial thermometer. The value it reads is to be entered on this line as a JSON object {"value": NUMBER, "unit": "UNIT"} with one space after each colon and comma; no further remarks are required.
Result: {"value": 96, "unit": "°F"}
